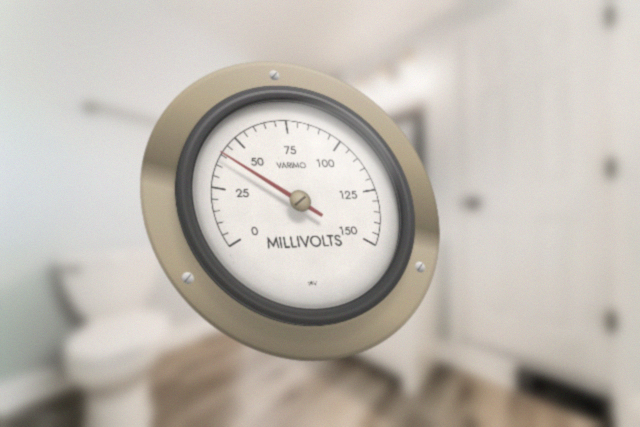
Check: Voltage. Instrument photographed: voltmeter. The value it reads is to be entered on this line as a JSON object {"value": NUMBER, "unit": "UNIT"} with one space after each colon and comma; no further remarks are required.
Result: {"value": 40, "unit": "mV"}
